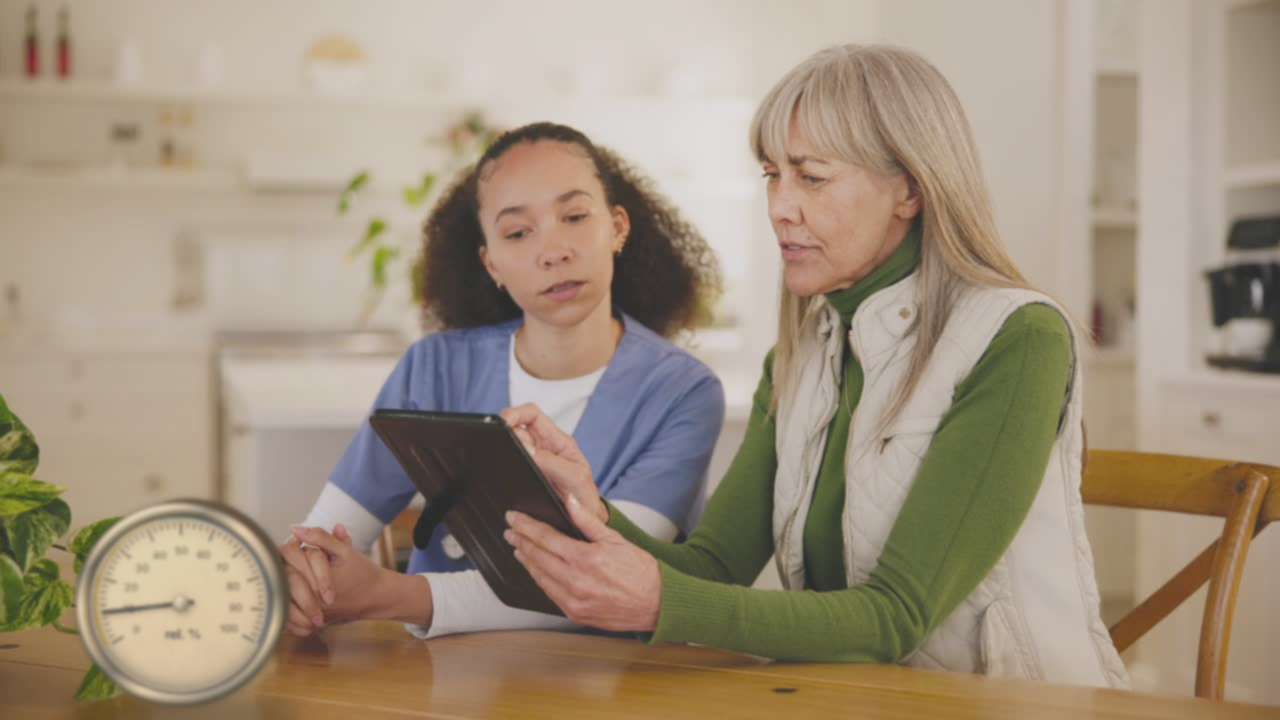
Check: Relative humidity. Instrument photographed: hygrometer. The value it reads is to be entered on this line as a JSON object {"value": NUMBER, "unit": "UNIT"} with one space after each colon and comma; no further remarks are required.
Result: {"value": 10, "unit": "%"}
